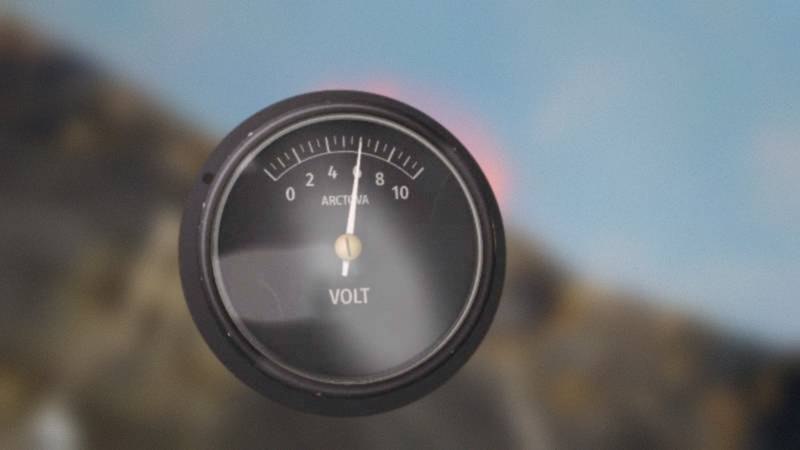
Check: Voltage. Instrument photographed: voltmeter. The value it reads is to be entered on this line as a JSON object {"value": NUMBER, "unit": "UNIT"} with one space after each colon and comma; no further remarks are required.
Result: {"value": 6, "unit": "V"}
